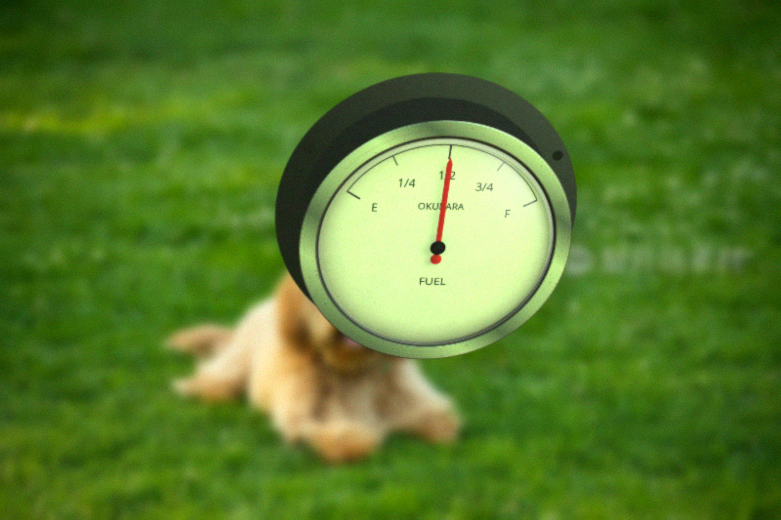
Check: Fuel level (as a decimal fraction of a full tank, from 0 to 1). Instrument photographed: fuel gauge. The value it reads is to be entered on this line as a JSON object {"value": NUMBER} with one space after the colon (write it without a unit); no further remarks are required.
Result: {"value": 0.5}
